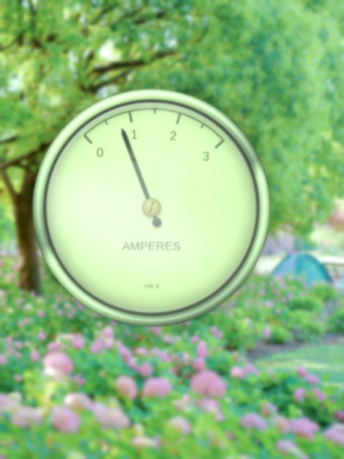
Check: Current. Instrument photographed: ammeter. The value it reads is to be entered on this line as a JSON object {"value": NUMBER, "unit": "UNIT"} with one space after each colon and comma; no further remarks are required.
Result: {"value": 0.75, "unit": "A"}
